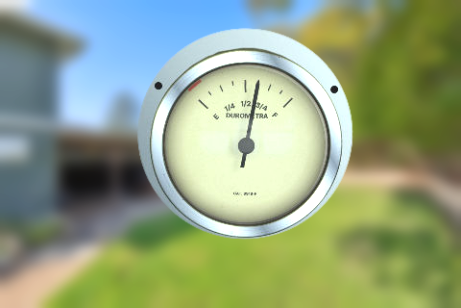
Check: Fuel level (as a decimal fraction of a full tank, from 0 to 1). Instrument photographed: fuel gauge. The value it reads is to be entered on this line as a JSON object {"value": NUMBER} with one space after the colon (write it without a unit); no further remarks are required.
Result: {"value": 0.625}
